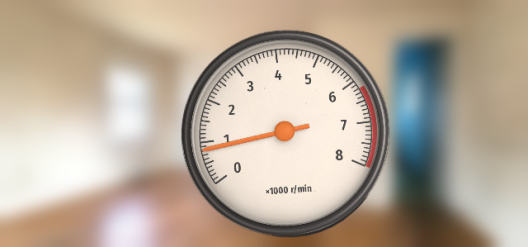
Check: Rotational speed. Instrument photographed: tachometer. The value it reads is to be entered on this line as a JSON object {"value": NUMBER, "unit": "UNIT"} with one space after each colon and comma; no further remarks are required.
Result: {"value": 800, "unit": "rpm"}
